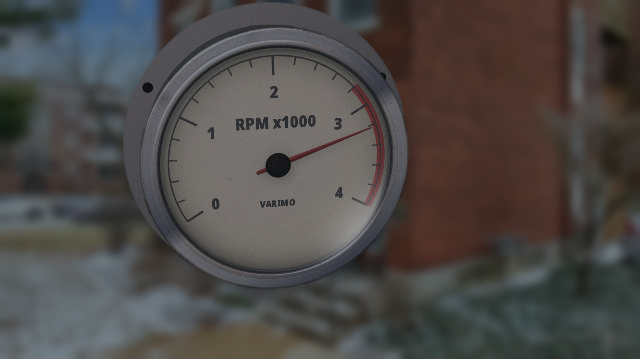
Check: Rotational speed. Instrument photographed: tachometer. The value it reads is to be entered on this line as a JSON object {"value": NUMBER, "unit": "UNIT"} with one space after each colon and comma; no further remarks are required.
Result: {"value": 3200, "unit": "rpm"}
